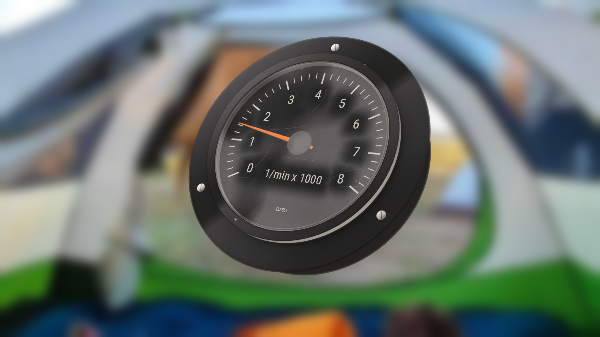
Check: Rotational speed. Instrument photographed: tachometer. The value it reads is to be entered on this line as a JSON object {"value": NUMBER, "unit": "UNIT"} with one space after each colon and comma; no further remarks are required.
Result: {"value": 1400, "unit": "rpm"}
